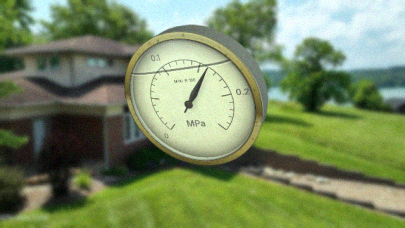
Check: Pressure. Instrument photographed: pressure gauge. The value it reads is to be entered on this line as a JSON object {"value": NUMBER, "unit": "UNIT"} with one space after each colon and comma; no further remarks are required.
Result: {"value": 0.16, "unit": "MPa"}
